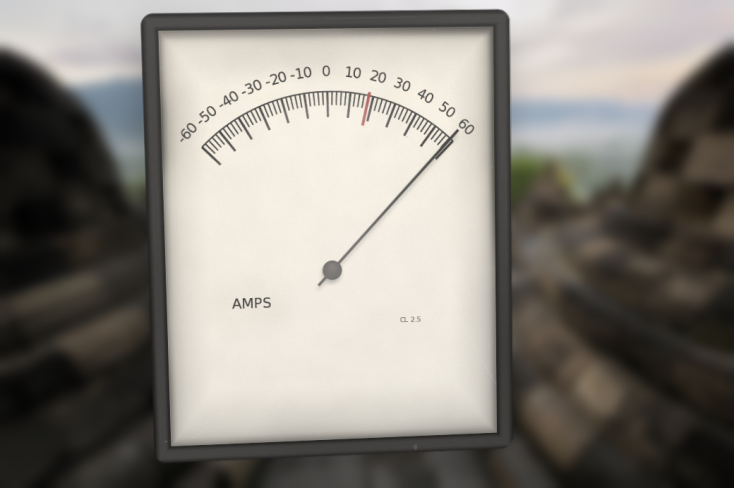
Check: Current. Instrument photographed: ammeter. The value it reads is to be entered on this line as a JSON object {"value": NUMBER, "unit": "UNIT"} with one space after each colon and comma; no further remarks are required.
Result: {"value": 58, "unit": "A"}
